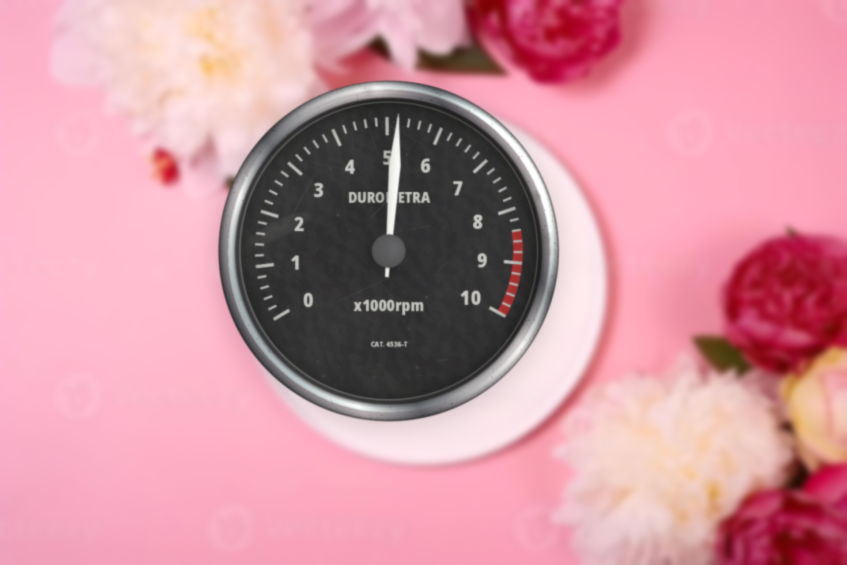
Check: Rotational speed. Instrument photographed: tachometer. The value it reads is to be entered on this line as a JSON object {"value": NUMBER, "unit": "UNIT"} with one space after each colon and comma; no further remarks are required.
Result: {"value": 5200, "unit": "rpm"}
